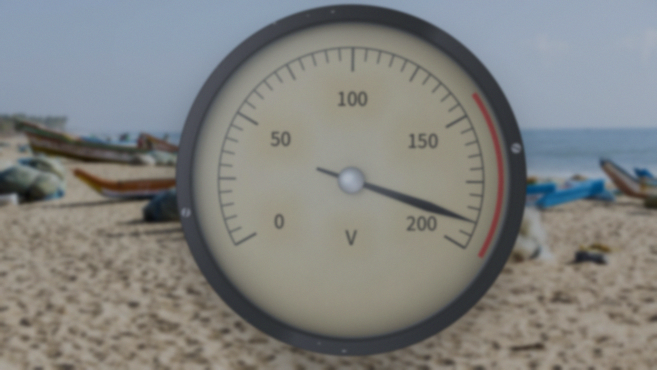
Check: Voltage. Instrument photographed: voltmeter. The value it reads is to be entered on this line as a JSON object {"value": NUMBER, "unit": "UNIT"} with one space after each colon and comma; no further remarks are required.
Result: {"value": 190, "unit": "V"}
